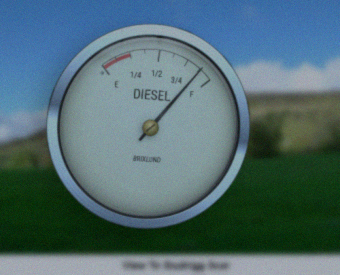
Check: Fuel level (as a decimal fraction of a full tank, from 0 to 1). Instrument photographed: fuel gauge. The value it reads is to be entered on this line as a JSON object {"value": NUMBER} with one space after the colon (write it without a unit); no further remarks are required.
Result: {"value": 0.875}
